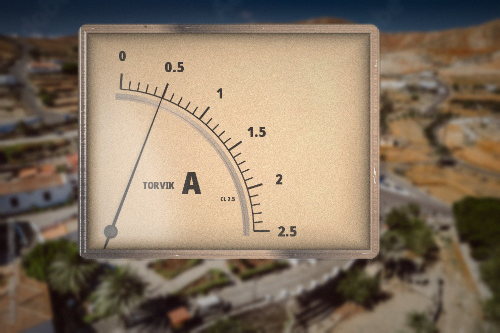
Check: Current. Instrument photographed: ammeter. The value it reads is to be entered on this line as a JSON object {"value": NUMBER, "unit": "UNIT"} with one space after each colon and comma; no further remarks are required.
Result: {"value": 0.5, "unit": "A"}
